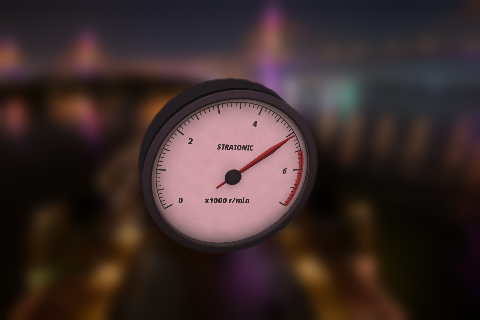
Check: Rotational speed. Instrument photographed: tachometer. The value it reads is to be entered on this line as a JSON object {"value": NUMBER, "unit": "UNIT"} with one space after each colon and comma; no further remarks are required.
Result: {"value": 5000, "unit": "rpm"}
